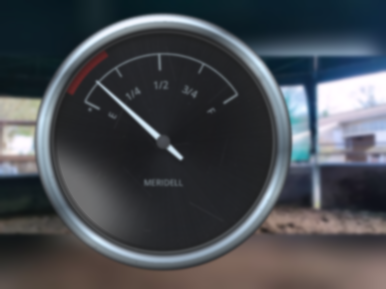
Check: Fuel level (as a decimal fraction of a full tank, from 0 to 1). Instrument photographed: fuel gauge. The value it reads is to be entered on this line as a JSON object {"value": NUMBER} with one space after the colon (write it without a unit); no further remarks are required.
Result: {"value": 0.125}
